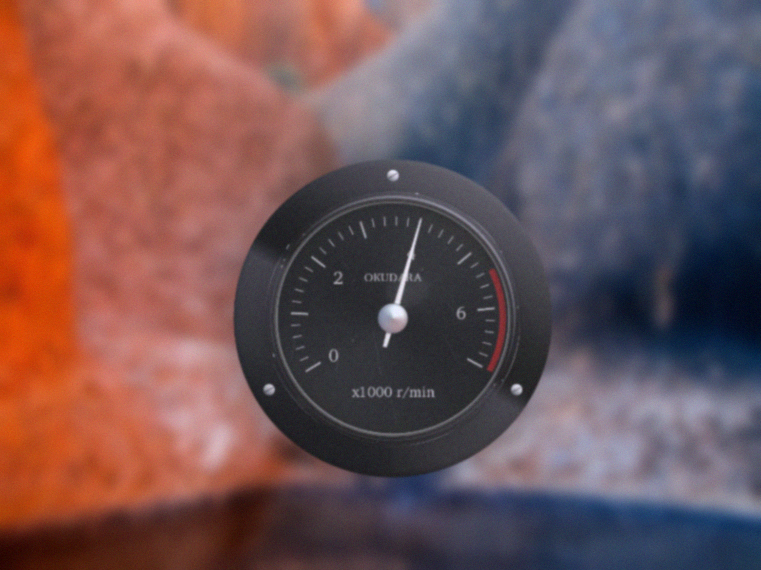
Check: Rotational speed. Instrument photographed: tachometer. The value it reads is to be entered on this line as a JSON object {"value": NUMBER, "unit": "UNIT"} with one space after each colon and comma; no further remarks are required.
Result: {"value": 4000, "unit": "rpm"}
